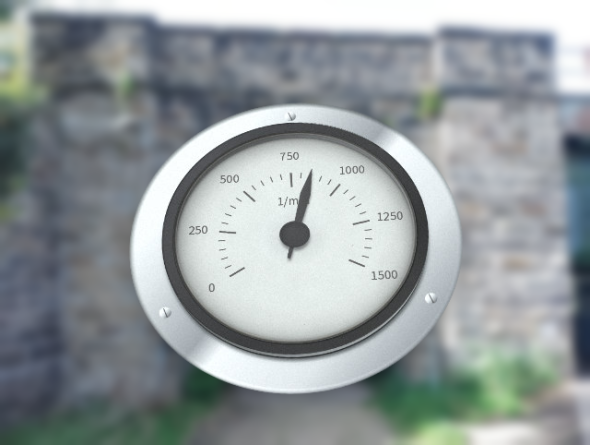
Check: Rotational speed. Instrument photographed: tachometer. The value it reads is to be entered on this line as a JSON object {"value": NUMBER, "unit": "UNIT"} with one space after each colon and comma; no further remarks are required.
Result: {"value": 850, "unit": "rpm"}
